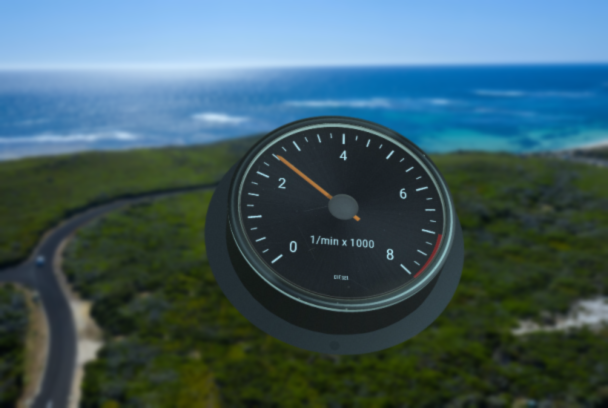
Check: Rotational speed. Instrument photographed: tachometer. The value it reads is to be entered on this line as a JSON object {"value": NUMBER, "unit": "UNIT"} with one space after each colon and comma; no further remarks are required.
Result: {"value": 2500, "unit": "rpm"}
